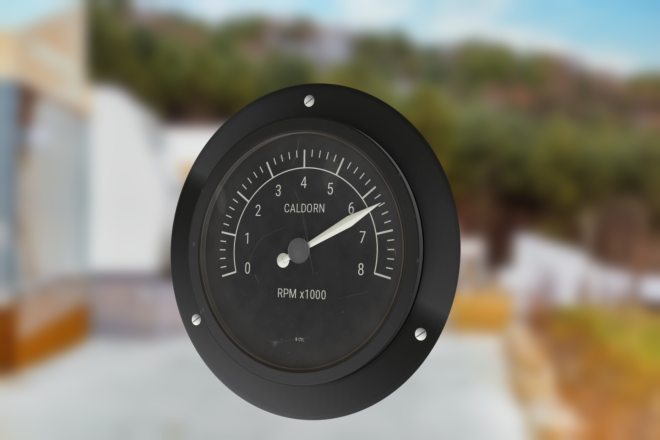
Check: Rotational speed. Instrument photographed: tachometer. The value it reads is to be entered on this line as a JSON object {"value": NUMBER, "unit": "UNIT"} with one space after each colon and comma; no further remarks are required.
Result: {"value": 6400, "unit": "rpm"}
